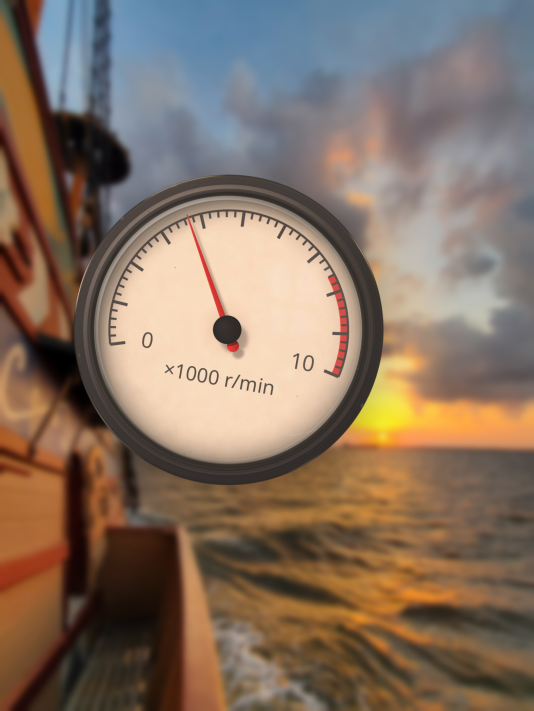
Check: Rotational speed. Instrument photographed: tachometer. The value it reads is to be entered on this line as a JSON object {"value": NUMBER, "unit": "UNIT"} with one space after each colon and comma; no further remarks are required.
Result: {"value": 3700, "unit": "rpm"}
